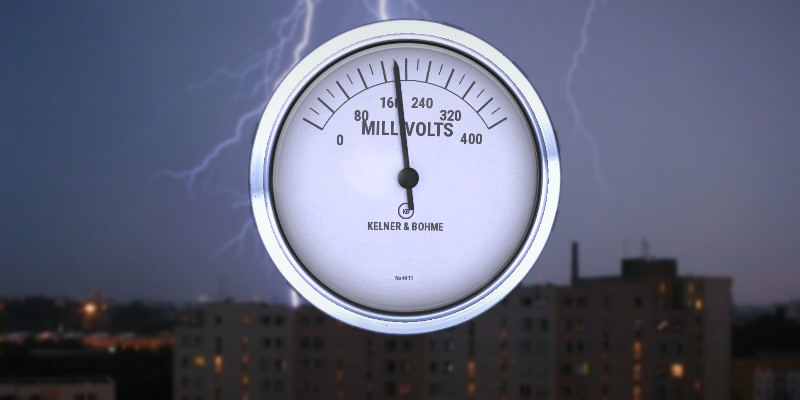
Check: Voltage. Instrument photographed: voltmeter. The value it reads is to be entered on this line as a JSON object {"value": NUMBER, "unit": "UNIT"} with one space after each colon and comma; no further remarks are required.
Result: {"value": 180, "unit": "mV"}
